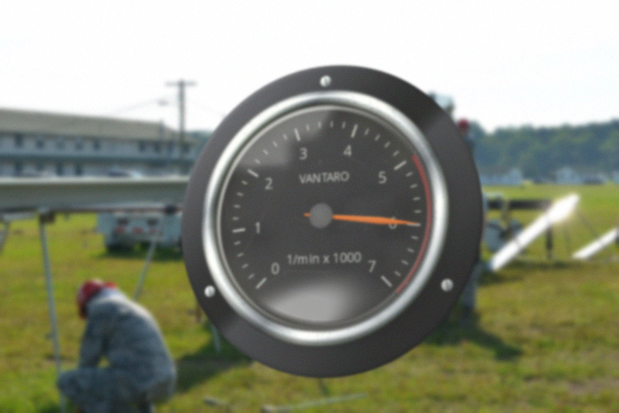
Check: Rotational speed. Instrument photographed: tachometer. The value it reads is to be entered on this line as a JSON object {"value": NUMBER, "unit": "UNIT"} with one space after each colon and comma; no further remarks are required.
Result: {"value": 6000, "unit": "rpm"}
